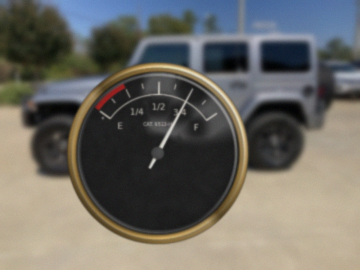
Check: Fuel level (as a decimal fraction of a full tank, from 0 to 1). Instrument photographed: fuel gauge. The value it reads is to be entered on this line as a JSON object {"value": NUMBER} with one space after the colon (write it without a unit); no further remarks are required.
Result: {"value": 0.75}
